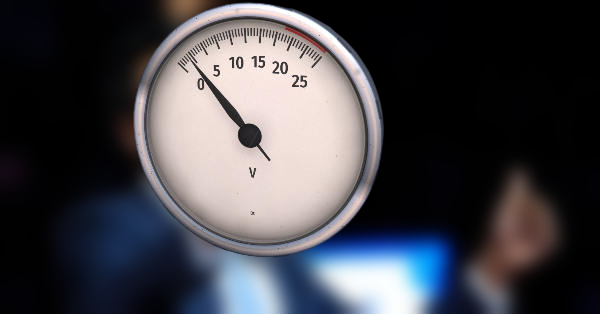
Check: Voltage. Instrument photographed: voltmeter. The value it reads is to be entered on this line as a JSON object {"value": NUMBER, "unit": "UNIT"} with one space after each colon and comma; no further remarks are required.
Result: {"value": 2.5, "unit": "V"}
